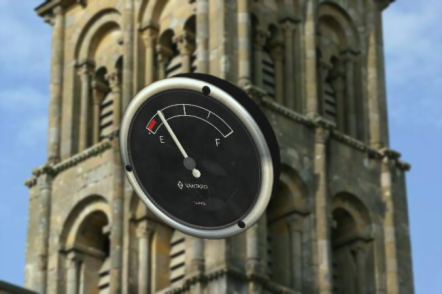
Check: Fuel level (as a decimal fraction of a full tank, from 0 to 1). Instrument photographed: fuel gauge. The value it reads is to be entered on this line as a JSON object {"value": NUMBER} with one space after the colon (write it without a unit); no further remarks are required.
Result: {"value": 0.25}
